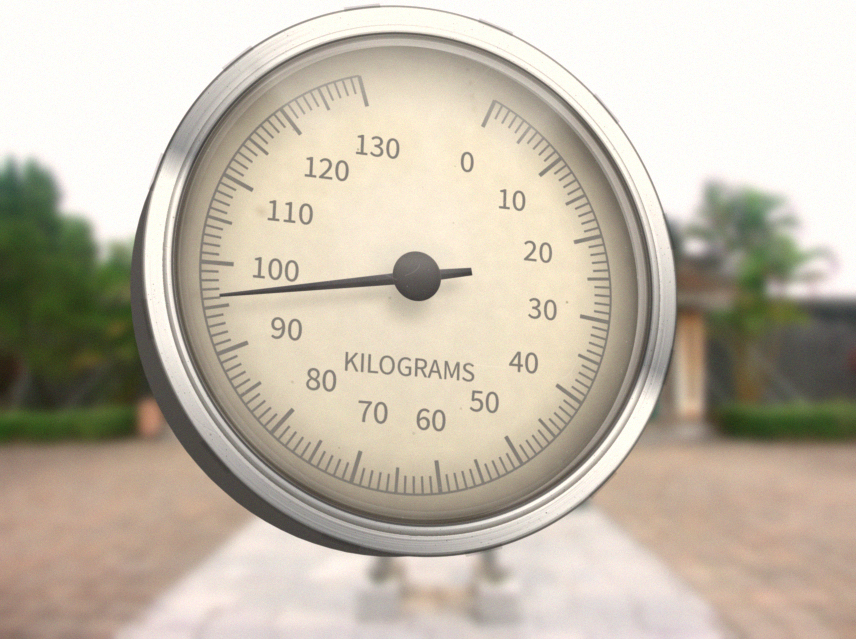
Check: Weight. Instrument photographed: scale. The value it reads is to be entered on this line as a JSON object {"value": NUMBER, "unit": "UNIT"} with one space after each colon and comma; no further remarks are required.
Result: {"value": 96, "unit": "kg"}
